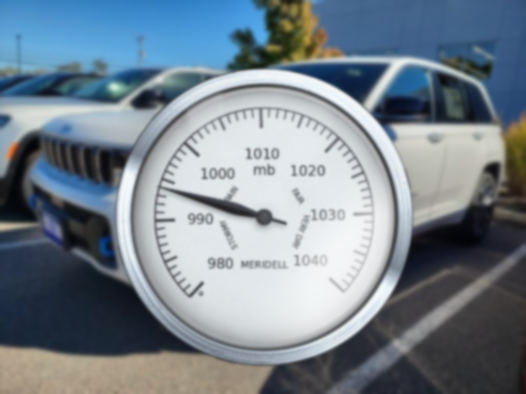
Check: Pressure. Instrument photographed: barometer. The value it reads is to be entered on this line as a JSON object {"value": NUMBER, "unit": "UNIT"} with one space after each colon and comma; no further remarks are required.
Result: {"value": 994, "unit": "mbar"}
